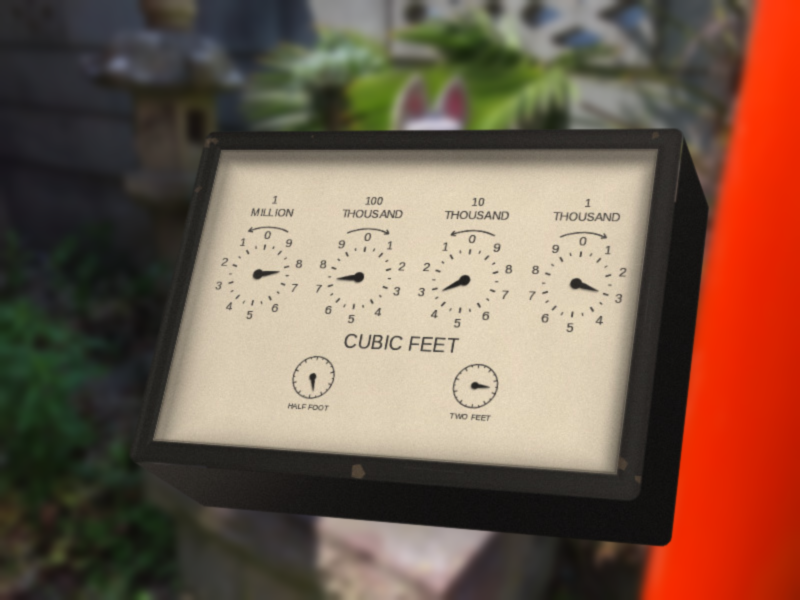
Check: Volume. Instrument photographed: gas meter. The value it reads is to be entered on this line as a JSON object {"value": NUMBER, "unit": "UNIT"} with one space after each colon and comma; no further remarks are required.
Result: {"value": 773300, "unit": "ft³"}
